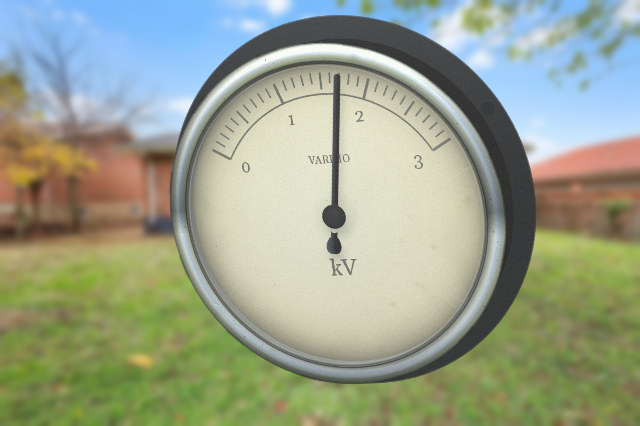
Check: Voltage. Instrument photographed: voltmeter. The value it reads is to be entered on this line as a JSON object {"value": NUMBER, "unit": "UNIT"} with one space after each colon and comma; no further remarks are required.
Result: {"value": 1.7, "unit": "kV"}
